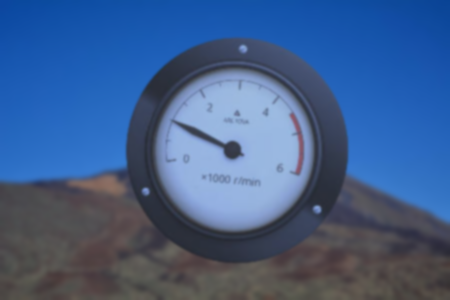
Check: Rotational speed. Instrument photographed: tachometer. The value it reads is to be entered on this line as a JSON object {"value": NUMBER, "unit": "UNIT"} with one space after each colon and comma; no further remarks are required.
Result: {"value": 1000, "unit": "rpm"}
